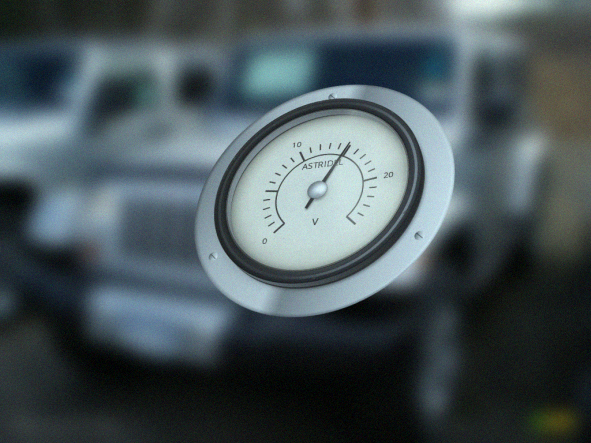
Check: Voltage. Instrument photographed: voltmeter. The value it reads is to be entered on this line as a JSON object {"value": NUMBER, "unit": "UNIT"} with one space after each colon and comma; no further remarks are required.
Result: {"value": 15, "unit": "V"}
